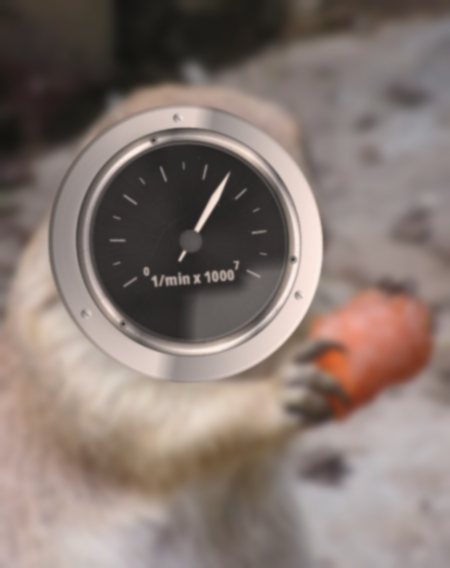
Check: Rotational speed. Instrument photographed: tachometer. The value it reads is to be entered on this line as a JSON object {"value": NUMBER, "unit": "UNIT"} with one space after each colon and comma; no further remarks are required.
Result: {"value": 4500, "unit": "rpm"}
